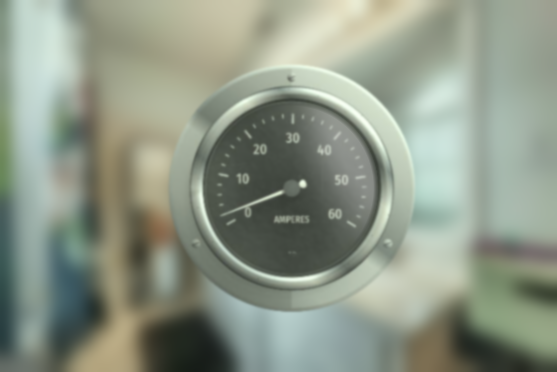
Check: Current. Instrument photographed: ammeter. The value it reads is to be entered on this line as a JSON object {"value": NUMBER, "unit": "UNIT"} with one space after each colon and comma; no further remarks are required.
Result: {"value": 2, "unit": "A"}
